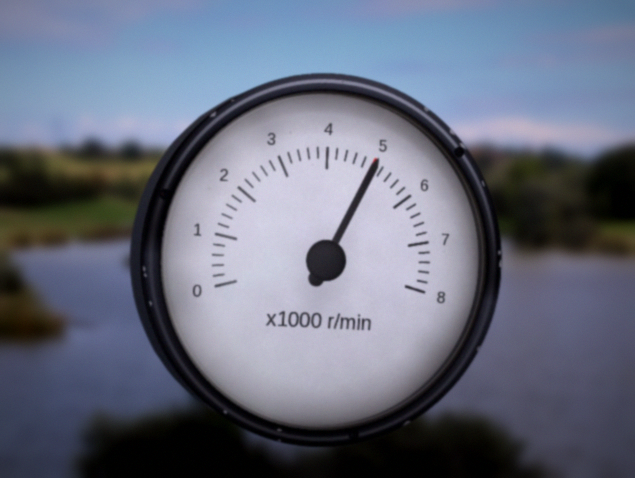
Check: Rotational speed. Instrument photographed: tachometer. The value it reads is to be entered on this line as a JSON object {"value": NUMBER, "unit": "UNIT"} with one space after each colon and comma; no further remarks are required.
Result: {"value": 5000, "unit": "rpm"}
